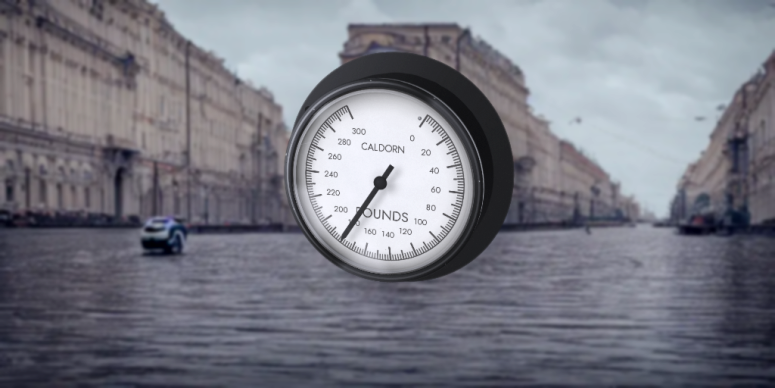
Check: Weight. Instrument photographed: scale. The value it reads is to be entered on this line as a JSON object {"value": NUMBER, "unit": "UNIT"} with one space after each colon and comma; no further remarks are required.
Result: {"value": 180, "unit": "lb"}
